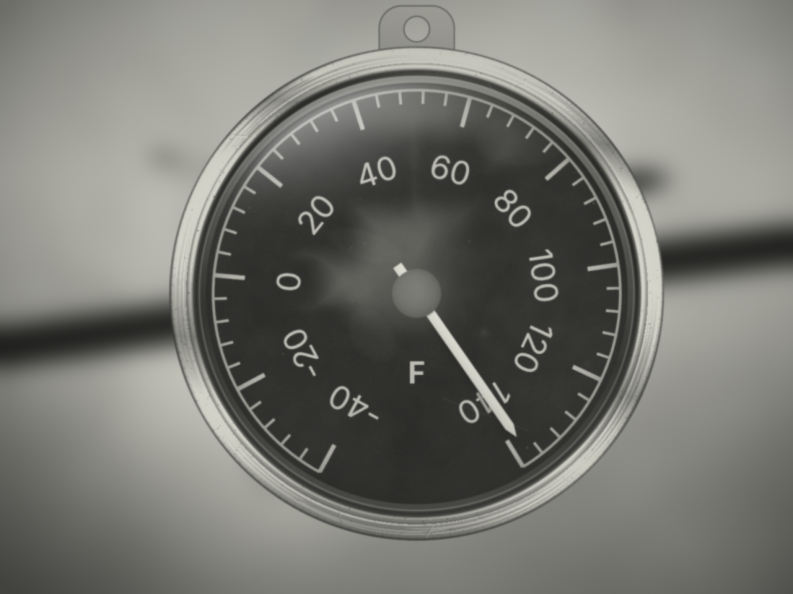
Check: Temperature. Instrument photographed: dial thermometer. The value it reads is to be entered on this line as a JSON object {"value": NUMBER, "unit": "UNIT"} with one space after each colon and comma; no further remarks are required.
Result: {"value": 138, "unit": "°F"}
